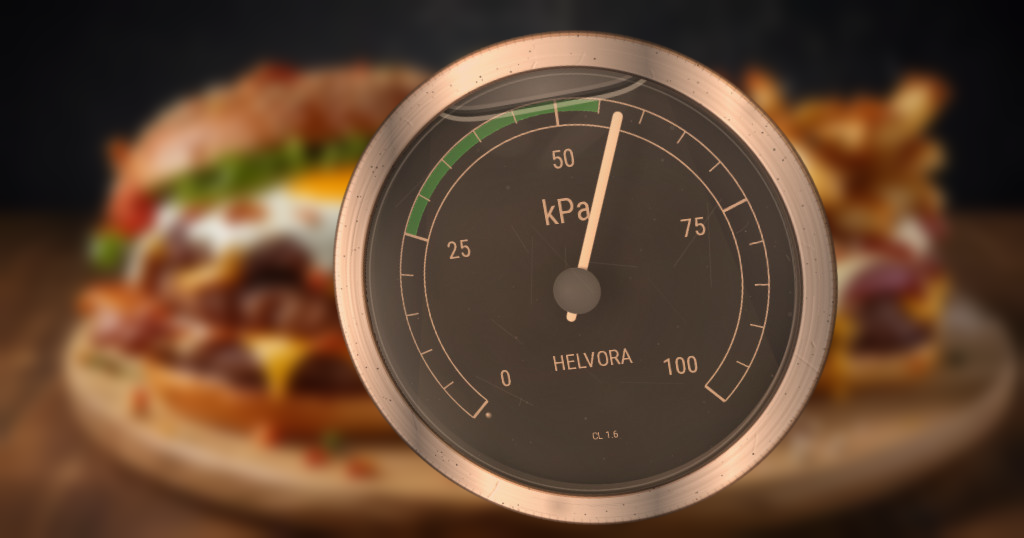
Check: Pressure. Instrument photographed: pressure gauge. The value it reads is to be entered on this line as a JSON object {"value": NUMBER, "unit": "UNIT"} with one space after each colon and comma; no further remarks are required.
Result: {"value": 57.5, "unit": "kPa"}
